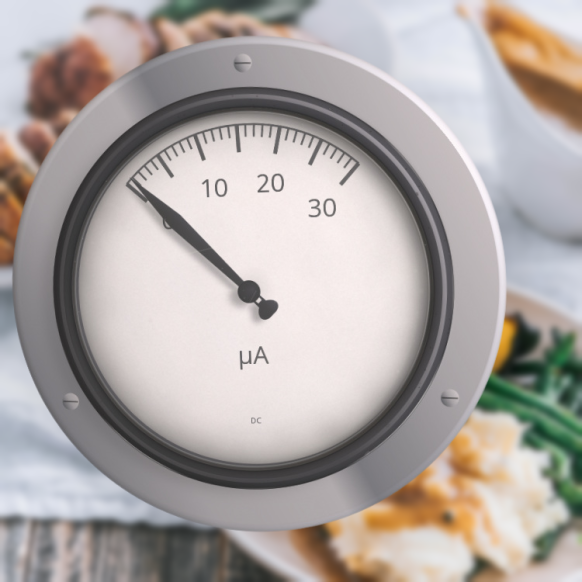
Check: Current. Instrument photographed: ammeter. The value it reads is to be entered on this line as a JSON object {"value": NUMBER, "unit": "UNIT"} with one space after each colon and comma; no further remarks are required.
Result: {"value": 1, "unit": "µA"}
